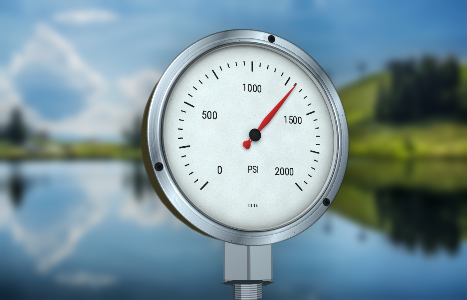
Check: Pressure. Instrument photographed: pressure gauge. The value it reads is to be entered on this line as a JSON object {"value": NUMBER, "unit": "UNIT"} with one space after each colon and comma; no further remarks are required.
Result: {"value": 1300, "unit": "psi"}
